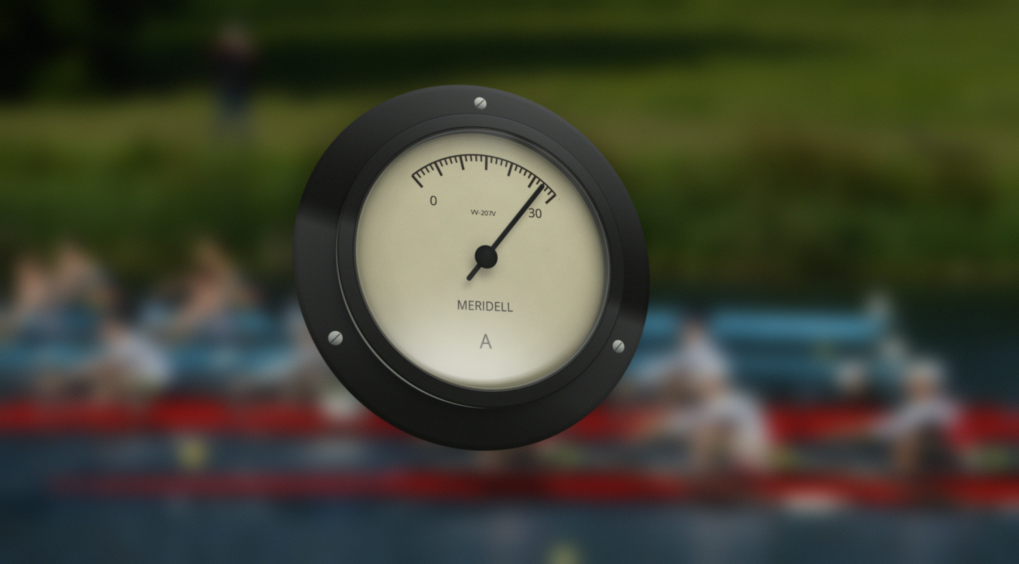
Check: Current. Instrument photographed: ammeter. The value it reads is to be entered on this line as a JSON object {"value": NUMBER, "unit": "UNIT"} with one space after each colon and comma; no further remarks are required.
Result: {"value": 27, "unit": "A"}
